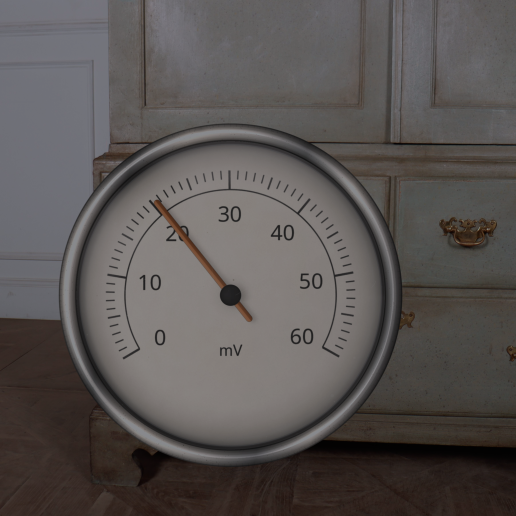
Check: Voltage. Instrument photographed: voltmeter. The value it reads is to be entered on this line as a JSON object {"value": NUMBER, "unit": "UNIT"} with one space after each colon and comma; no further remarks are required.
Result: {"value": 20.5, "unit": "mV"}
